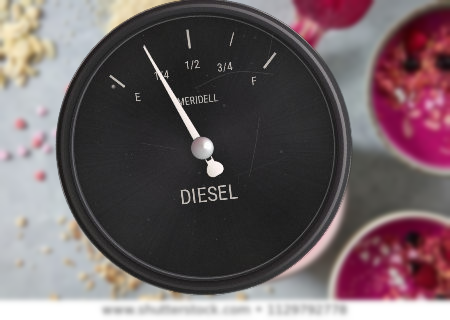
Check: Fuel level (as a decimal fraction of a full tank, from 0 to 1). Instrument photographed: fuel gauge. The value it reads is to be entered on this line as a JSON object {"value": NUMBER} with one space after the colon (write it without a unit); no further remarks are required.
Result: {"value": 0.25}
